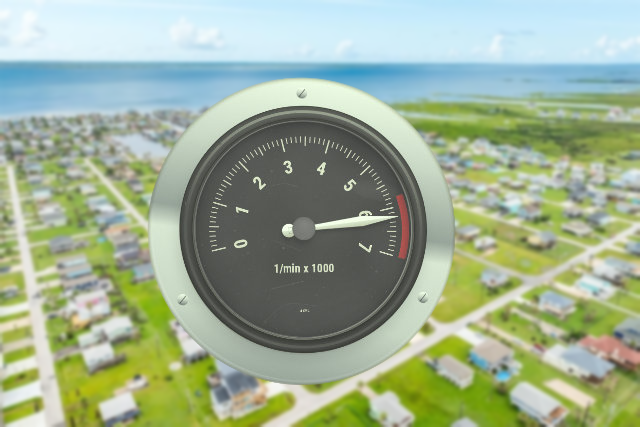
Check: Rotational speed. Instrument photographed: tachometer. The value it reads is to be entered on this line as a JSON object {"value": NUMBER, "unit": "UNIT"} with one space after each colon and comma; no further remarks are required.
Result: {"value": 6200, "unit": "rpm"}
